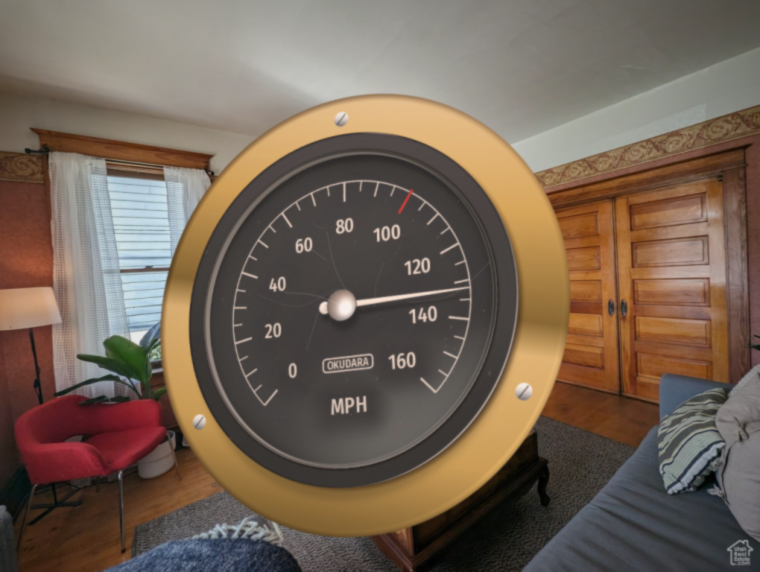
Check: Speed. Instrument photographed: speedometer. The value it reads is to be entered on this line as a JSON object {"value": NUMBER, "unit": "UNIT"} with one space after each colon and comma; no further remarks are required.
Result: {"value": 132.5, "unit": "mph"}
